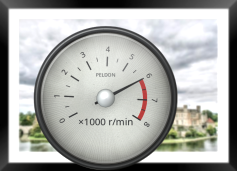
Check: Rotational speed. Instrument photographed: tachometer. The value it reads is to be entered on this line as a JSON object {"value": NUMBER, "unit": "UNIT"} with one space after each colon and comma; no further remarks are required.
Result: {"value": 6000, "unit": "rpm"}
